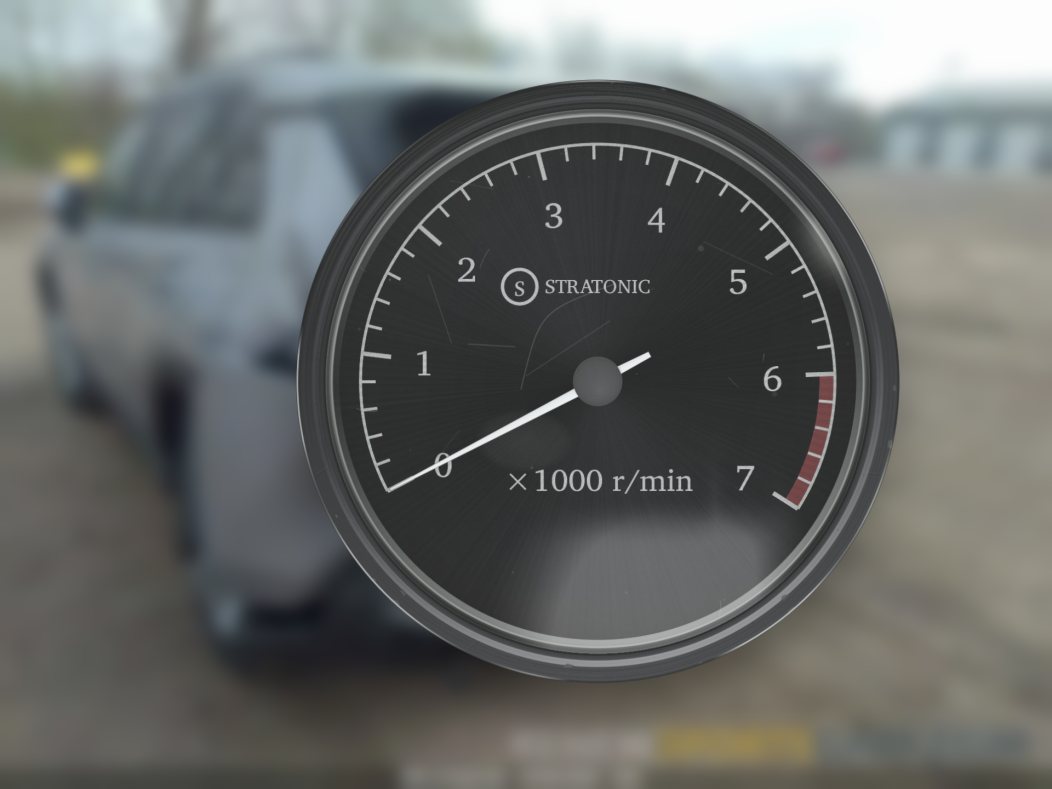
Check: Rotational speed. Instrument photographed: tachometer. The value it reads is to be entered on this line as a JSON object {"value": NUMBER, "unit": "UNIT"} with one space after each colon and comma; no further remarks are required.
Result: {"value": 0, "unit": "rpm"}
